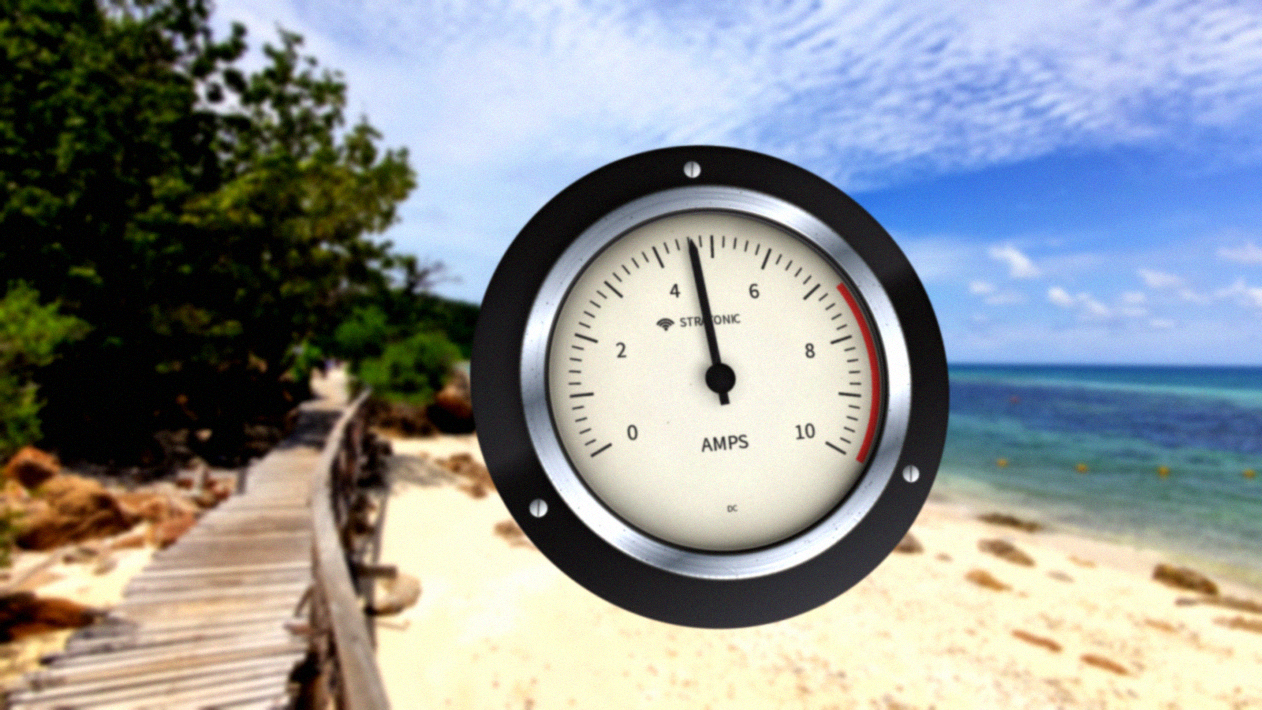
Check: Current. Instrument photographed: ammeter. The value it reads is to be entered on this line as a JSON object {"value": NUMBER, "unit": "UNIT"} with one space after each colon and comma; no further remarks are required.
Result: {"value": 4.6, "unit": "A"}
